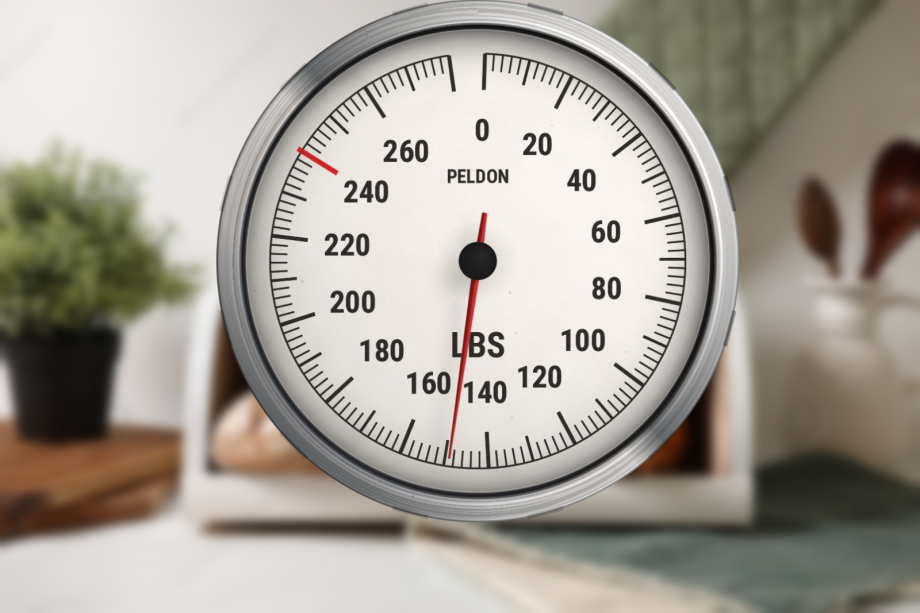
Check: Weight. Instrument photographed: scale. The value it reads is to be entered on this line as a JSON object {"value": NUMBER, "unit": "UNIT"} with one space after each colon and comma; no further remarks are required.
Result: {"value": 149, "unit": "lb"}
